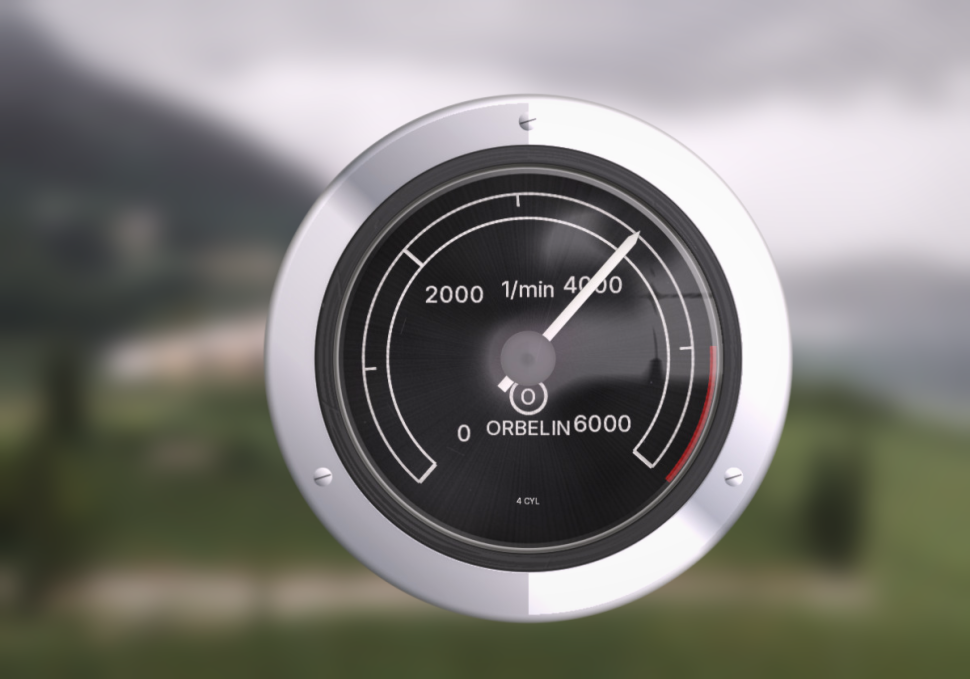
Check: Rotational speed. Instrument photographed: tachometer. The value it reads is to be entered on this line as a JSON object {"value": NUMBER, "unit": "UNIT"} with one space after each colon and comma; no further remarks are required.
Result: {"value": 4000, "unit": "rpm"}
